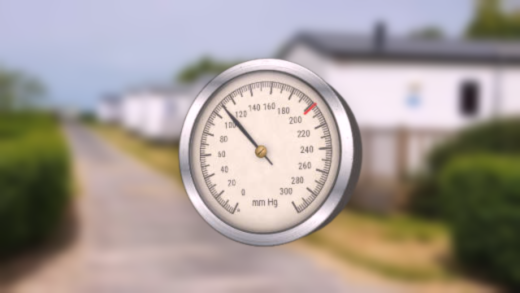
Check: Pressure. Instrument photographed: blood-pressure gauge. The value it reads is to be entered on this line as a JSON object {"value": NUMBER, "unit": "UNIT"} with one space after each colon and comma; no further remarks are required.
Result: {"value": 110, "unit": "mmHg"}
